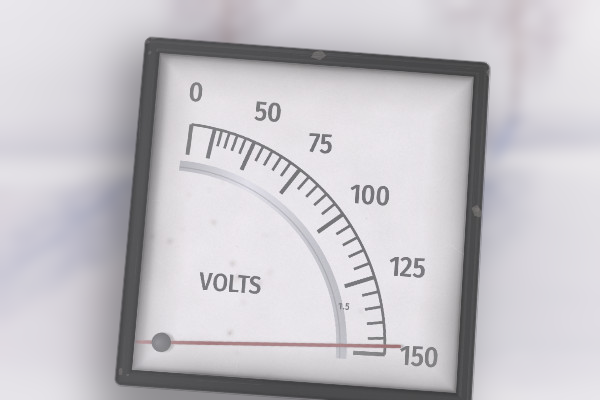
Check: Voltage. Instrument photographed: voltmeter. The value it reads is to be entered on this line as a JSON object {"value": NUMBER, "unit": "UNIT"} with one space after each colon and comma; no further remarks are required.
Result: {"value": 147.5, "unit": "V"}
